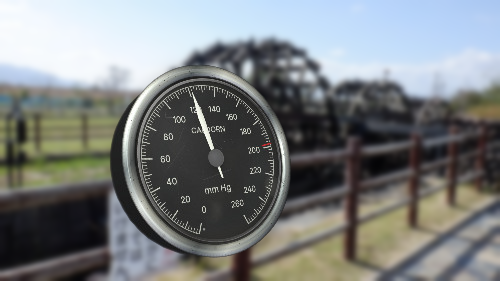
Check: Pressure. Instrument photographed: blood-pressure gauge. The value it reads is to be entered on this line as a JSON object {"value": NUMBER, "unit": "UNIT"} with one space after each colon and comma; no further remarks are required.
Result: {"value": 120, "unit": "mmHg"}
